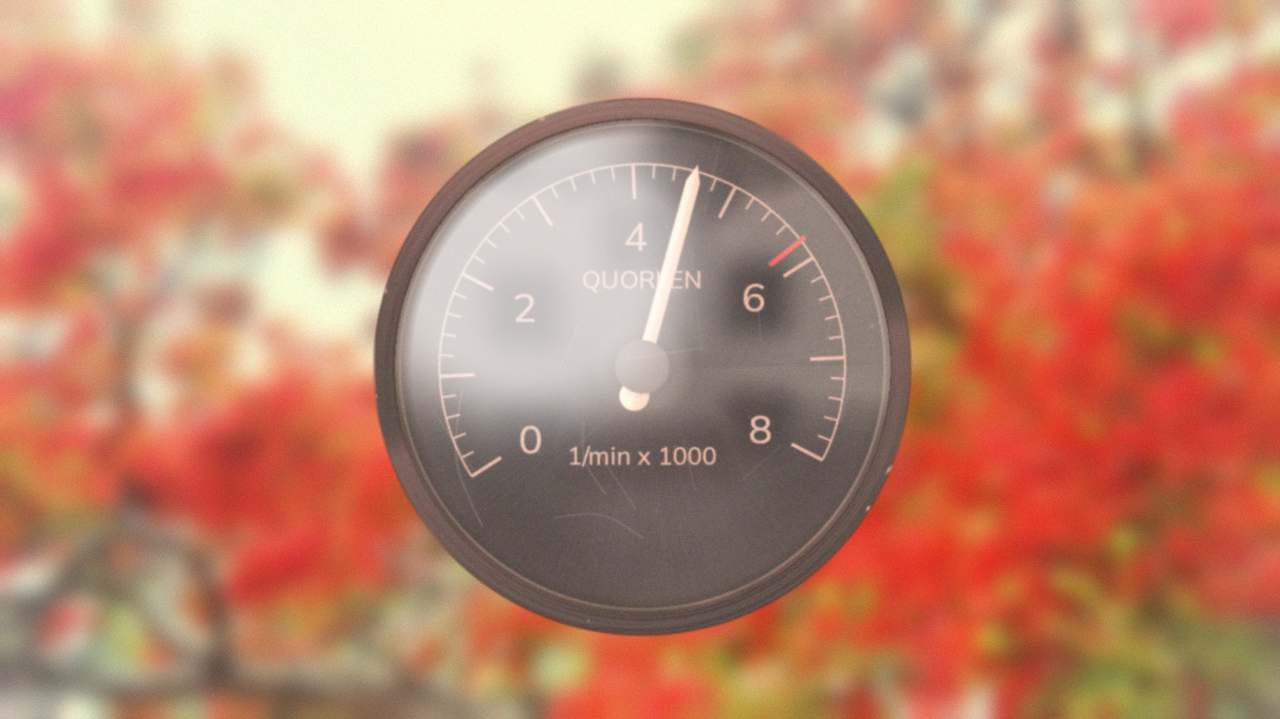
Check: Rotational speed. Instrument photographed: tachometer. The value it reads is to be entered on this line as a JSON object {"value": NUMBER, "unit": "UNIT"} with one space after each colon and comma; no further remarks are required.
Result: {"value": 4600, "unit": "rpm"}
